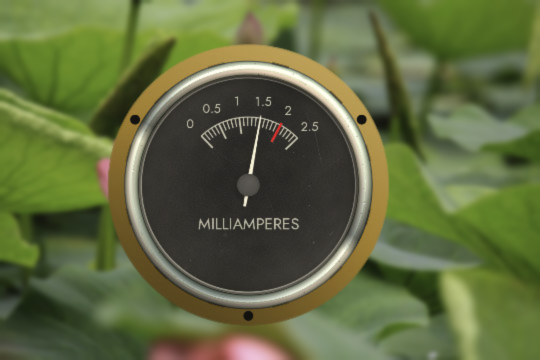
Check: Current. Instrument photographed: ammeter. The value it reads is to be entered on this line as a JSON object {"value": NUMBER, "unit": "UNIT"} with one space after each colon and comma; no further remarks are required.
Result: {"value": 1.5, "unit": "mA"}
